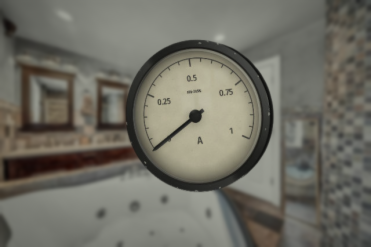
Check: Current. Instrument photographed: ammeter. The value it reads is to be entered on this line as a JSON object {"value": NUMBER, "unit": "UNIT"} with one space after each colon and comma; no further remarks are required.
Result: {"value": 0, "unit": "A"}
